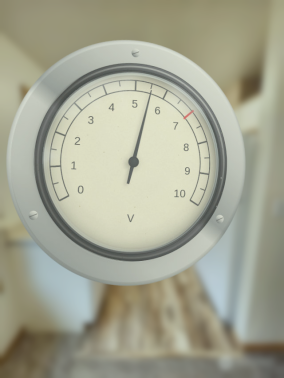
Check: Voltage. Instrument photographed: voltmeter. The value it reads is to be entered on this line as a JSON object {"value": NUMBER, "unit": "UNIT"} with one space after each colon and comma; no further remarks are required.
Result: {"value": 5.5, "unit": "V"}
